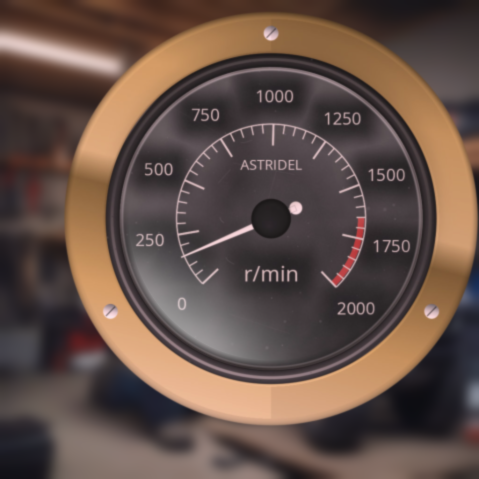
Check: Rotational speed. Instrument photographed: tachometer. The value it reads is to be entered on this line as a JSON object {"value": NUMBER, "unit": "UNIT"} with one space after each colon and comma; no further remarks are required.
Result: {"value": 150, "unit": "rpm"}
